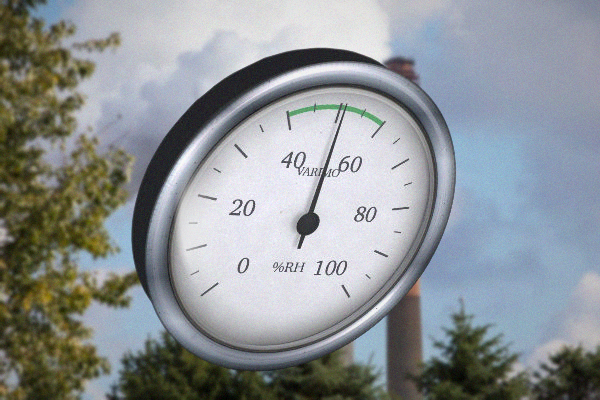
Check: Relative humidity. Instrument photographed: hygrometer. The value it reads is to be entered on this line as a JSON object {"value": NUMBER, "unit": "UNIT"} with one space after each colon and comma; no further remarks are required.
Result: {"value": 50, "unit": "%"}
